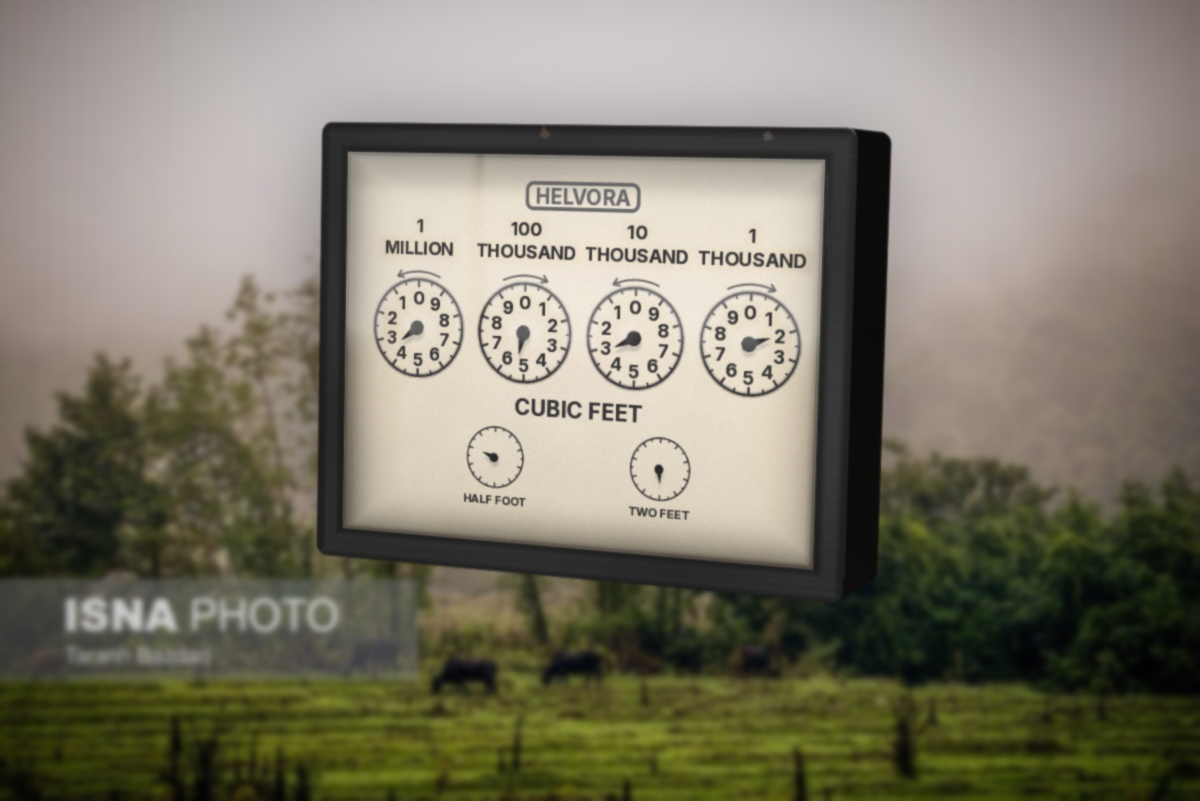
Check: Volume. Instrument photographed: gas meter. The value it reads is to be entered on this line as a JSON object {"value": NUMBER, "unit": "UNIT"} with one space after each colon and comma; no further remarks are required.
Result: {"value": 353200, "unit": "ft³"}
